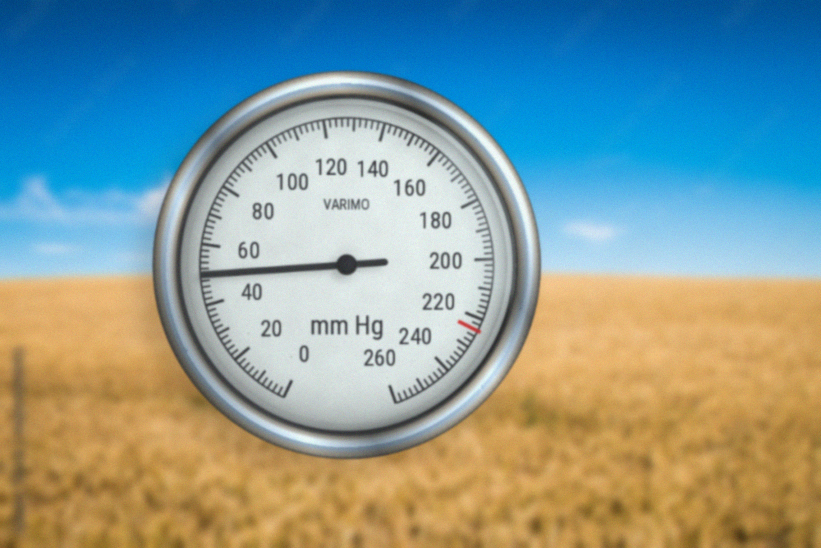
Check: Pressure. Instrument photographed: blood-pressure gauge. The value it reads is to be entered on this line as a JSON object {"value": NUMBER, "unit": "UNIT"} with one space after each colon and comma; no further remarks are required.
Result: {"value": 50, "unit": "mmHg"}
